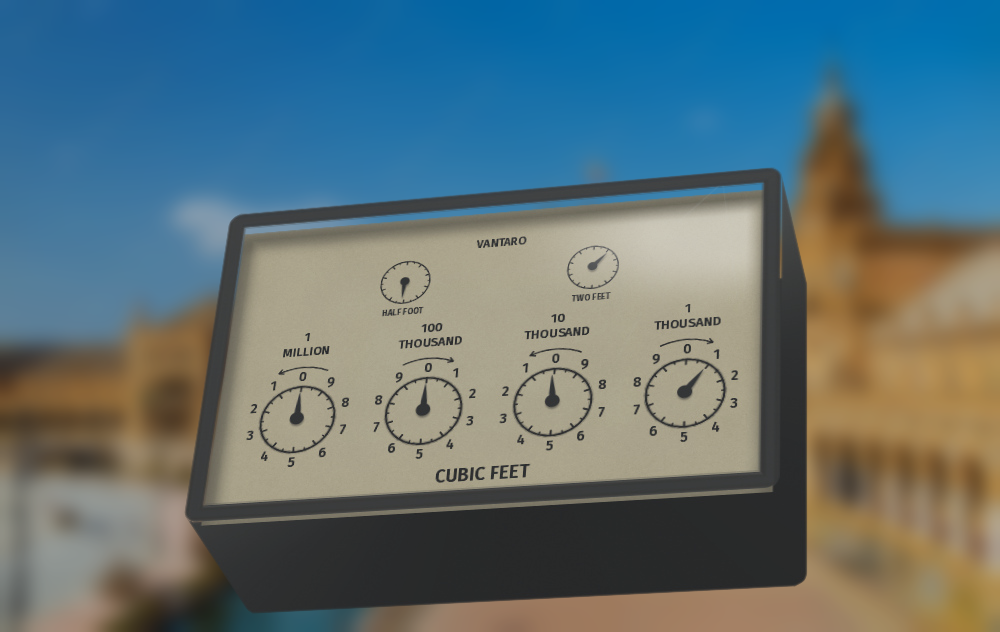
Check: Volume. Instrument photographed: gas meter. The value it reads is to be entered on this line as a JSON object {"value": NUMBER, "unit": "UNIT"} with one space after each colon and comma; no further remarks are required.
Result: {"value": 100, "unit": "ft³"}
